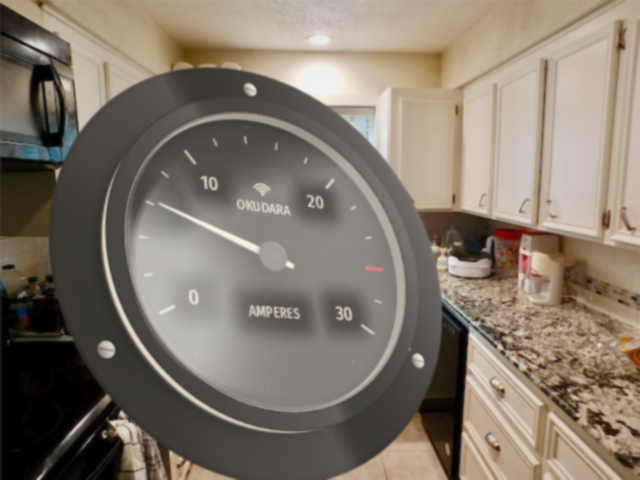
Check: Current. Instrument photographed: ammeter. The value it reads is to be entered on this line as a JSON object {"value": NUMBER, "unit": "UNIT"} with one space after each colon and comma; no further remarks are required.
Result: {"value": 6, "unit": "A"}
